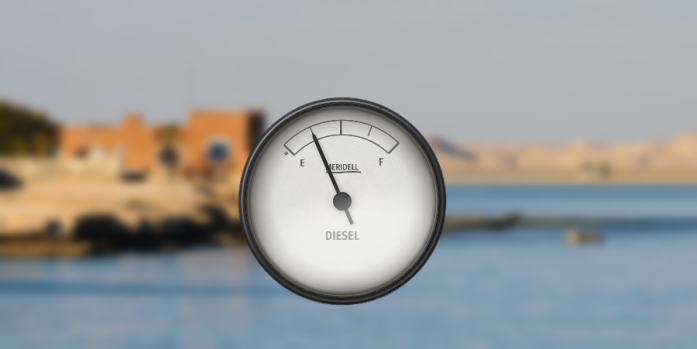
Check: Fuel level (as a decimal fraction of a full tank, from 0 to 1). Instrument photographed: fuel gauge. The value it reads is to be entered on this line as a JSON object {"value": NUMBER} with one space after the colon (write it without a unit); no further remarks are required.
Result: {"value": 0.25}
